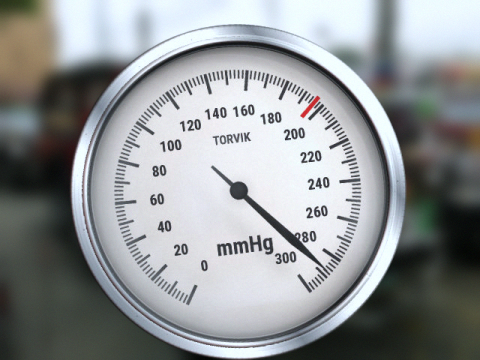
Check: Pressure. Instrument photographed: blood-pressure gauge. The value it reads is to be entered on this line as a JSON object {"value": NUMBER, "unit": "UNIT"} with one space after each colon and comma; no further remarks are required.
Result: {"value": 288, "unit": "mmHg"}
